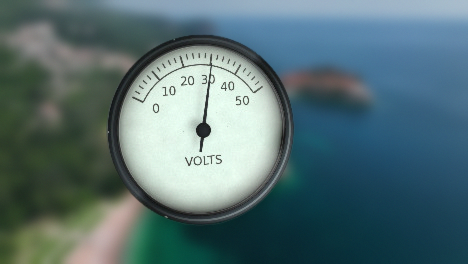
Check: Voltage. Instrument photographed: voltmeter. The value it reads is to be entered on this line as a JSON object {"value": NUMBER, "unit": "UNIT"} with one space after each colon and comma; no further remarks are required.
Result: {"value": 30, "unit": "V"}
